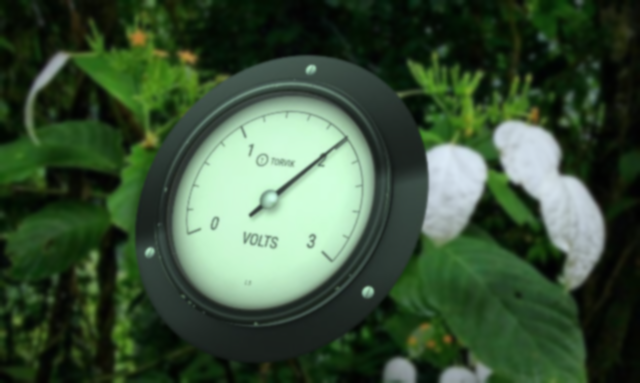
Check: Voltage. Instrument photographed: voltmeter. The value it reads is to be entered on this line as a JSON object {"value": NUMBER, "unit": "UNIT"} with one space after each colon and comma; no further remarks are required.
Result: {"value": 2, "unit": "V"}
